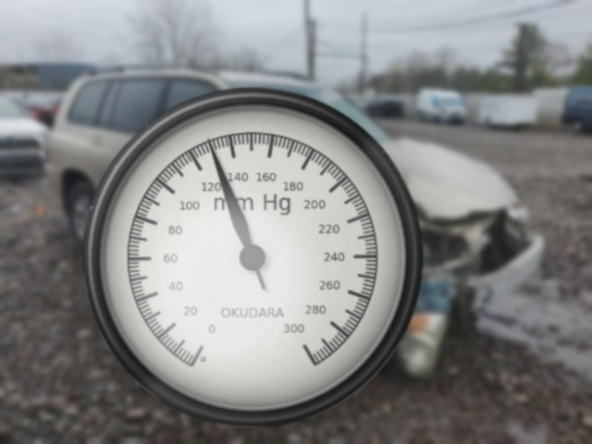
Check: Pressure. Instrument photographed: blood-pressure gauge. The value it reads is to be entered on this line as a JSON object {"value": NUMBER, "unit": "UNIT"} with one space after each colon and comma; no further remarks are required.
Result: {"value": 130, "unit": "mmHg"}
